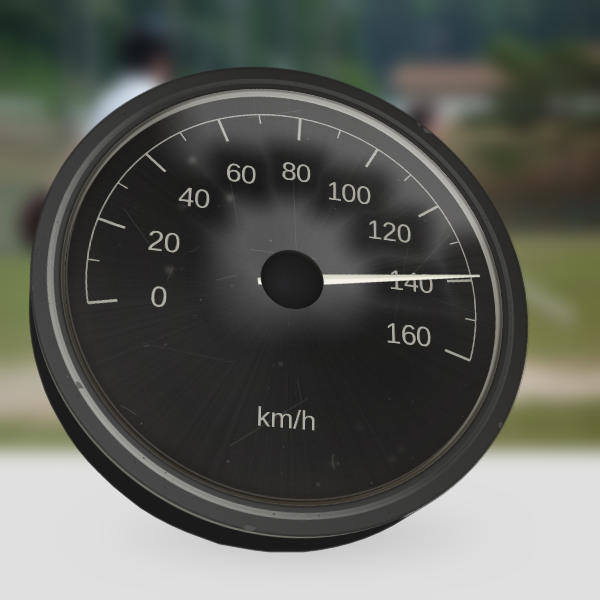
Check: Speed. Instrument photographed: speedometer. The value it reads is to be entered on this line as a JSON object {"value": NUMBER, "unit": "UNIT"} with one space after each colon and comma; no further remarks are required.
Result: {"value": 140, "unit": "km/h"}
